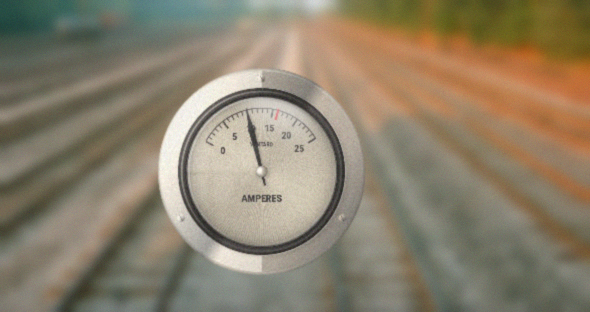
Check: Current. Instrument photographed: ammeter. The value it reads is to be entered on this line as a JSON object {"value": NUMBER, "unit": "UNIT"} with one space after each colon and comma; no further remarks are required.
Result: {"value": 10, "unit": "A"}
